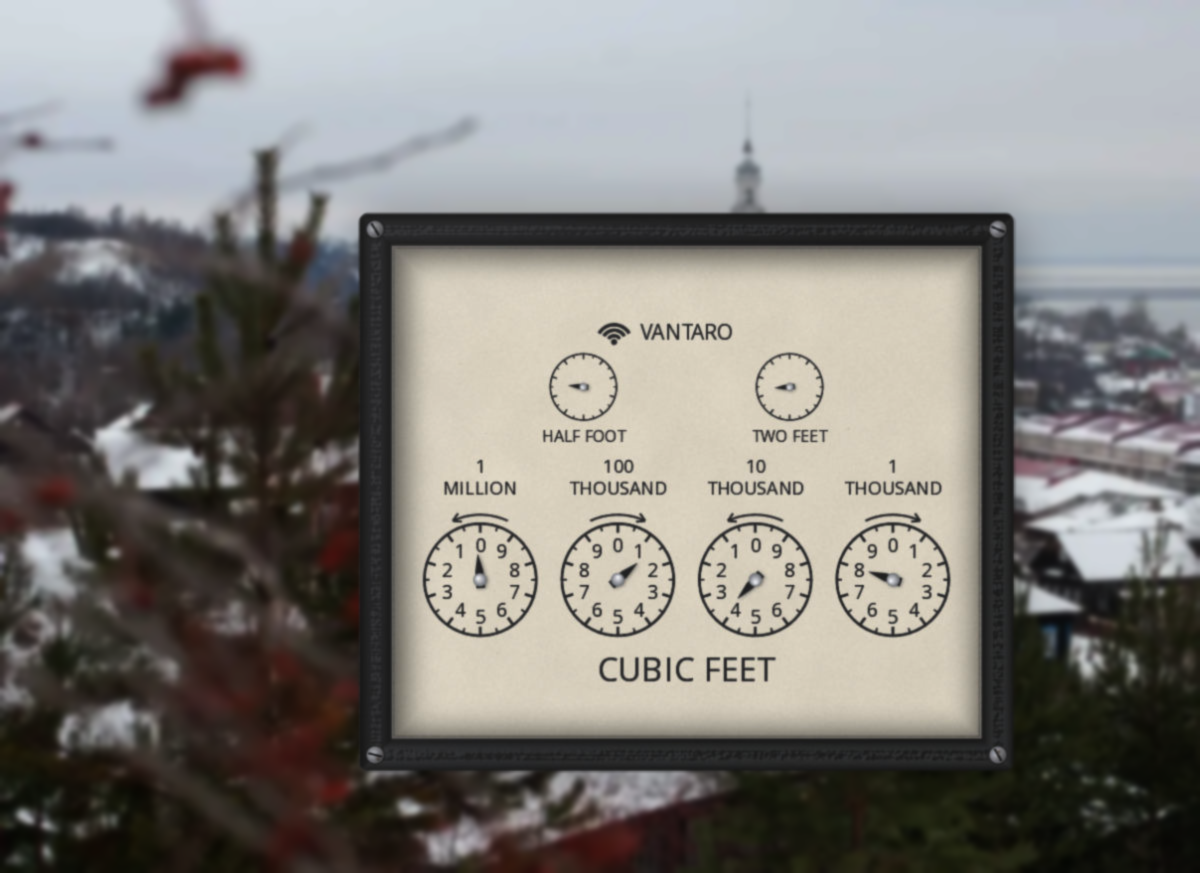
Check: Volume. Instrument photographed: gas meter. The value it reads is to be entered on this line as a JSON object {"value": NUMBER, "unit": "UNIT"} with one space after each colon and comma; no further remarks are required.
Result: {"value": 13800, "unit": "ft³"}
